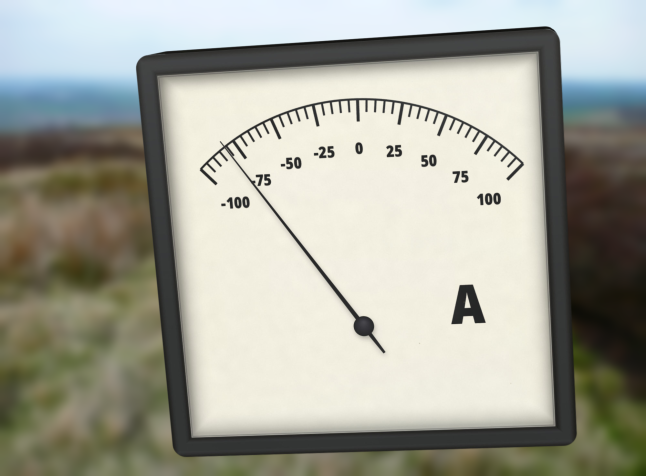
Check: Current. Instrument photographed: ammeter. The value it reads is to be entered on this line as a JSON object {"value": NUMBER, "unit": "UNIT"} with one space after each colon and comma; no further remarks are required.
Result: {"value": -80, "unit": "A"}
